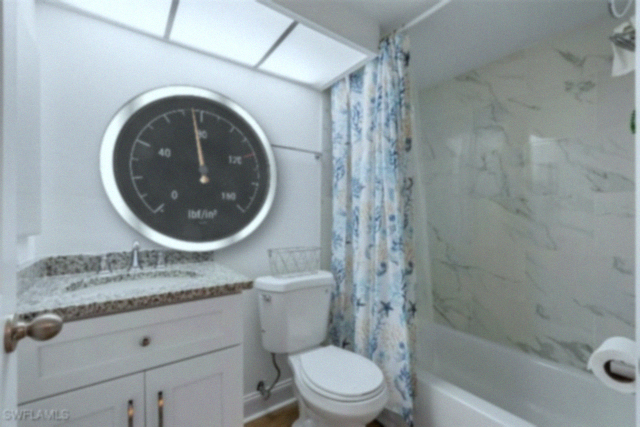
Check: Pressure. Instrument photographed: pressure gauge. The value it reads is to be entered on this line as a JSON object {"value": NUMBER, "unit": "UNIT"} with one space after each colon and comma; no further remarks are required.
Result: {"value": 75, "unit": "psi"}
